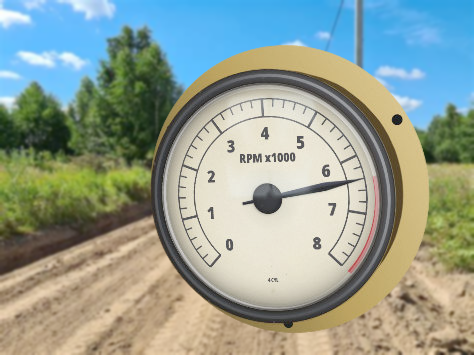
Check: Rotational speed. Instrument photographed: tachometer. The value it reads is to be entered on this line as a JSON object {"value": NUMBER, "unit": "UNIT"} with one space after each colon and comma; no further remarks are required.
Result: {"value": 6400, "unit": "rpm"}
